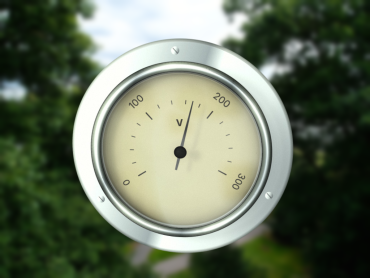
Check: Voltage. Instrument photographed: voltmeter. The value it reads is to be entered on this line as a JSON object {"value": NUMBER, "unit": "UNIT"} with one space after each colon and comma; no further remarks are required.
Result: {"value": 170, "unit": "V"}
